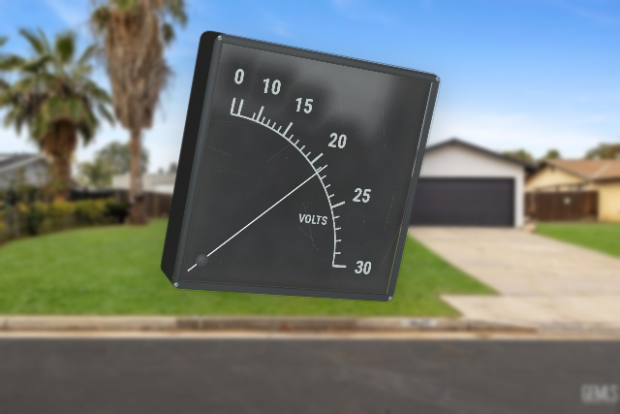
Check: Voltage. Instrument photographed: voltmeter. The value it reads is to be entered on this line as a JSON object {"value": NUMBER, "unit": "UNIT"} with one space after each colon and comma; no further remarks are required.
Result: {"value": 21, "unit": "V"}
